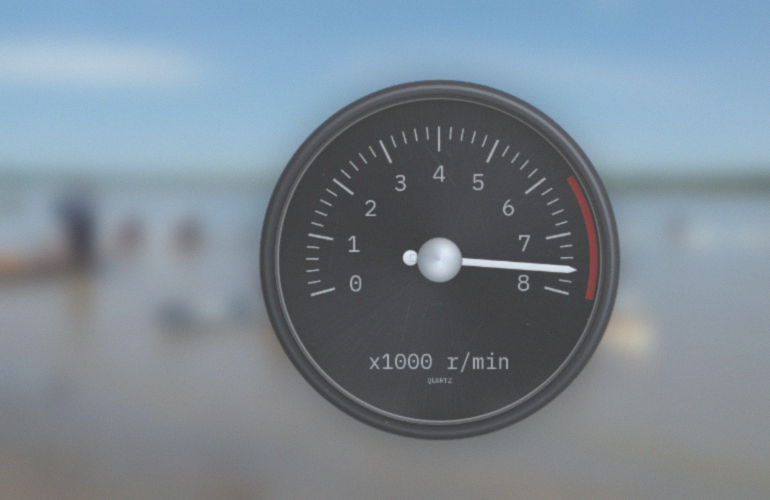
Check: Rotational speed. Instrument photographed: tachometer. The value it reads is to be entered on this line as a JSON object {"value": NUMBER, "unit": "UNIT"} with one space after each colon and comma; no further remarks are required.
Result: {"value": 7600, "unit": "rpm"}
